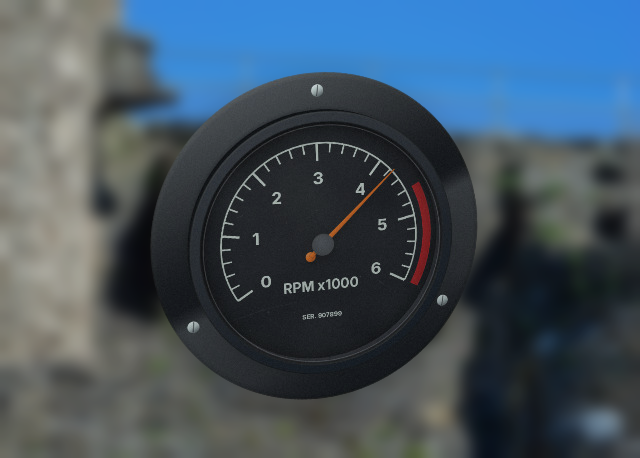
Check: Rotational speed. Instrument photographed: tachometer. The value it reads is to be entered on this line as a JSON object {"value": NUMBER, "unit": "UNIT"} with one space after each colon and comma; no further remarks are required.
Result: {"value": 4200, "unit": "rpm"}
